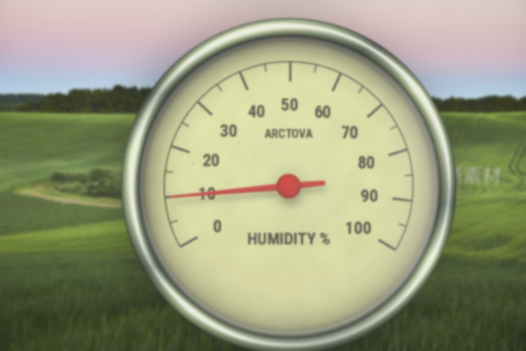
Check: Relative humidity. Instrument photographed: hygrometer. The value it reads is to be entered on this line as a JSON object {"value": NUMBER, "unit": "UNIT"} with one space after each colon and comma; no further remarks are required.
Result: {"value": 10, "unit": "%"}
